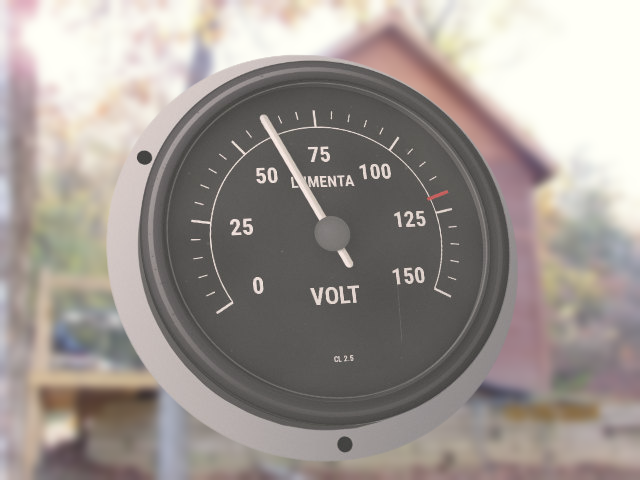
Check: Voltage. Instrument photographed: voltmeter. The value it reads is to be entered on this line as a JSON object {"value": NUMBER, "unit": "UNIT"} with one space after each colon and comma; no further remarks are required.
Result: {"value": 60, "unit": "V"}
